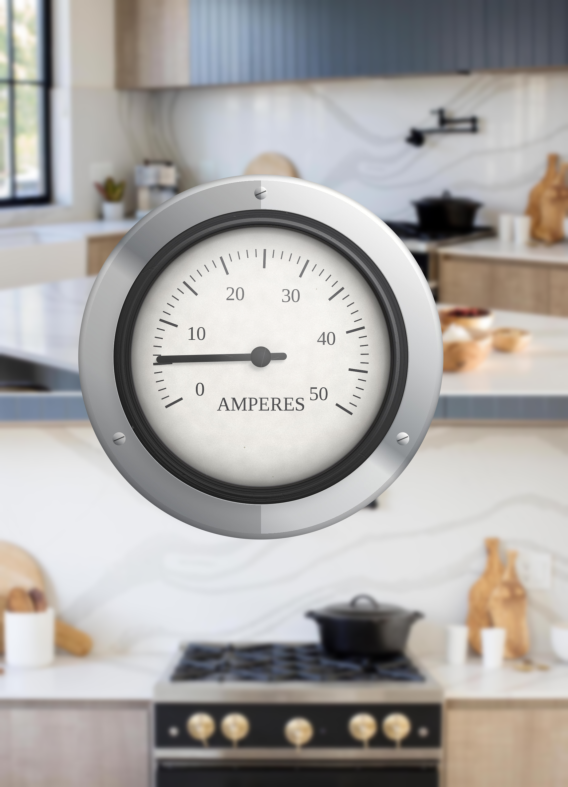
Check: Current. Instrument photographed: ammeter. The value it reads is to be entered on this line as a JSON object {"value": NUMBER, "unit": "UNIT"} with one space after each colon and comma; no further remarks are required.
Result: {"value": 5.5, "unit": "A"}
